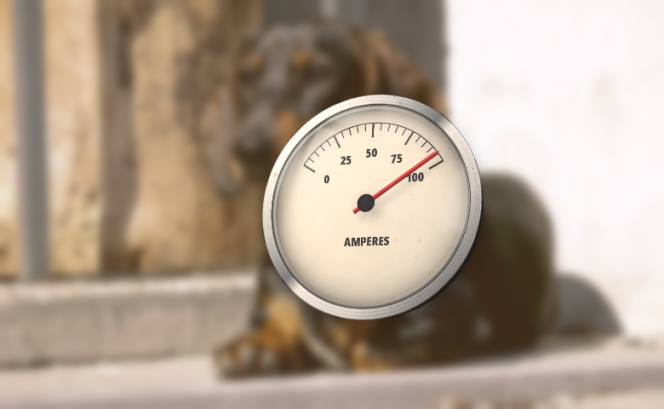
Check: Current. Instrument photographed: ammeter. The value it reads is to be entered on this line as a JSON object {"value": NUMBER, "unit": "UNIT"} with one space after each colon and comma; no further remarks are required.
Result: {"value": 95, "unit": "A"}
